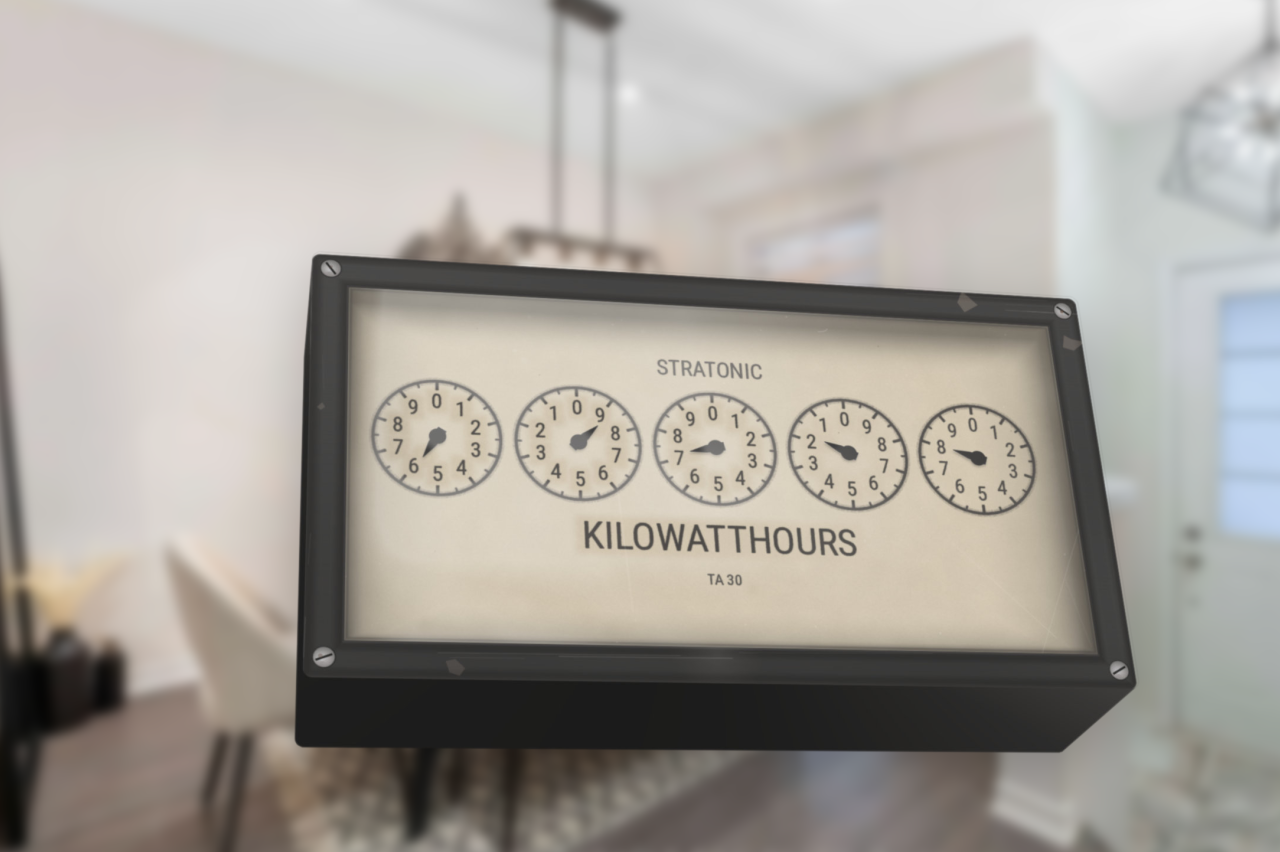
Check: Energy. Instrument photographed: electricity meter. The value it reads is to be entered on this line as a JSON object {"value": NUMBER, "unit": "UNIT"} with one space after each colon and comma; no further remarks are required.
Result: {"value": 58718, "unit": "kWh"}
